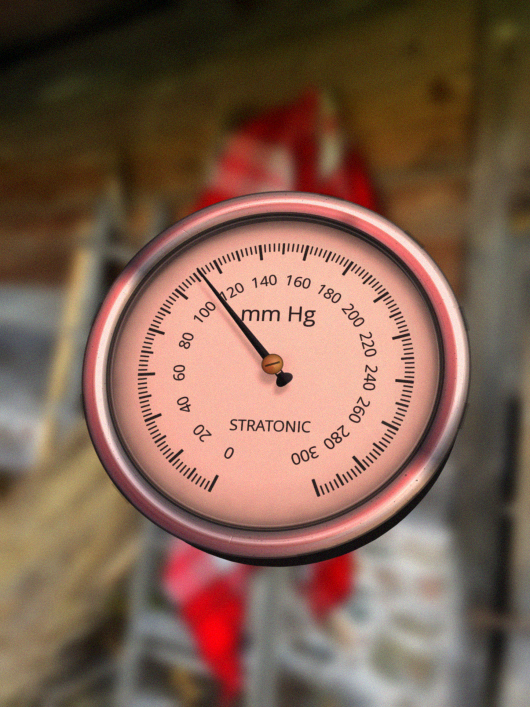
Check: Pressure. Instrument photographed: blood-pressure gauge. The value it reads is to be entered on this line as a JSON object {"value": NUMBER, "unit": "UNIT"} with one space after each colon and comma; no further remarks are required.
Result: {"value": 112, "unit": "mmHg"}
